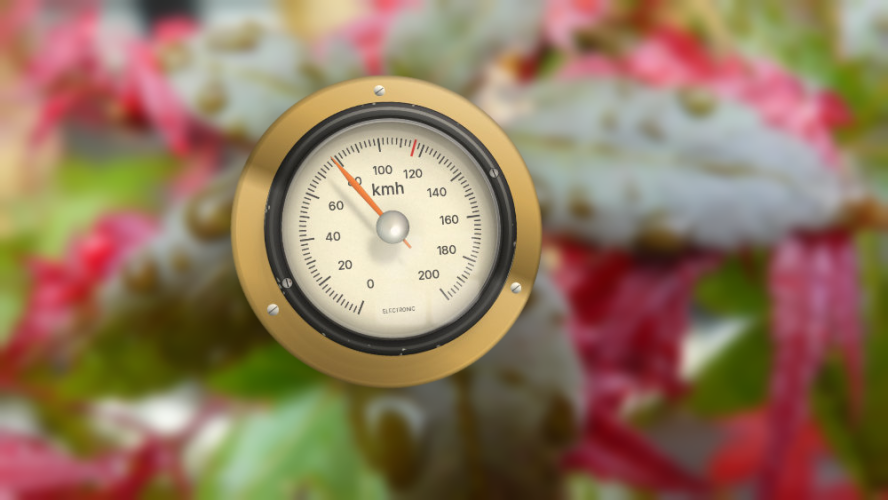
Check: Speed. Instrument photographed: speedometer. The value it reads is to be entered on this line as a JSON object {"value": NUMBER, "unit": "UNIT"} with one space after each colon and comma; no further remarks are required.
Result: {"value": 78, "unit": "km/h"}
